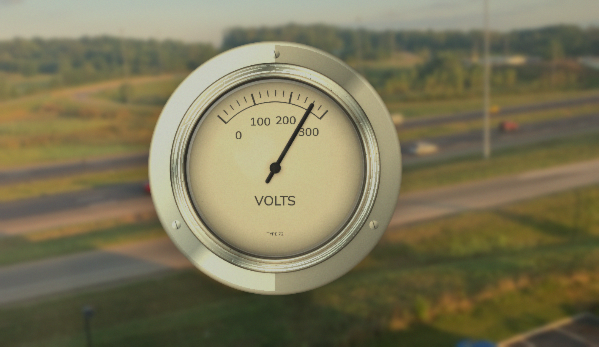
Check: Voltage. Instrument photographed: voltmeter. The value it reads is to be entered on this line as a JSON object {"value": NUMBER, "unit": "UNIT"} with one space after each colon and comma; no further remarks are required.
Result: {"value": 260, "unit": "V"}
